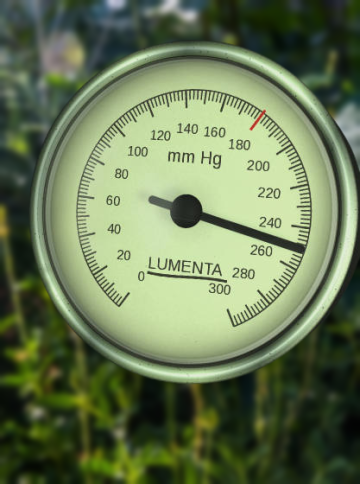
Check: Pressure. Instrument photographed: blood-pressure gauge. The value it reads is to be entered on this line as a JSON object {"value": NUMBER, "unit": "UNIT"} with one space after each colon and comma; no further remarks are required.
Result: {"value": 250, "unit": "mmHg"}
